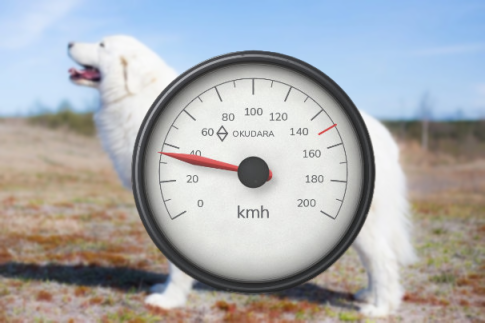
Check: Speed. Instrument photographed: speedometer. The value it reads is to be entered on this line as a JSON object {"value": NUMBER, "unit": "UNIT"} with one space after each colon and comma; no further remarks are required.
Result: {"value": 35, "unit": "km/h"}
